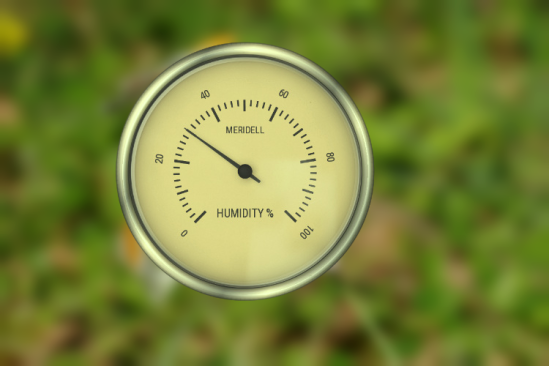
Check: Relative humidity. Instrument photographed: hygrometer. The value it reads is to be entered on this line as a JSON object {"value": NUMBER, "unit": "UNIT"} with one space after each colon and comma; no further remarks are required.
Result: {"value": 30, "unit": "%"}
